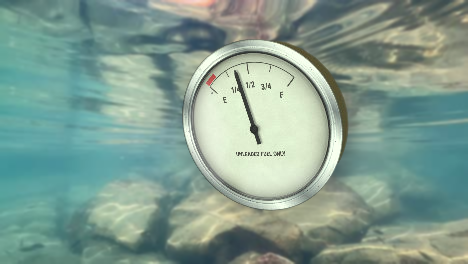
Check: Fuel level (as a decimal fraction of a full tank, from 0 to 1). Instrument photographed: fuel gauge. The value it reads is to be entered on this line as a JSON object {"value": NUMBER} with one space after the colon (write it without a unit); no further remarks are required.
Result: {"value": 0.375}
